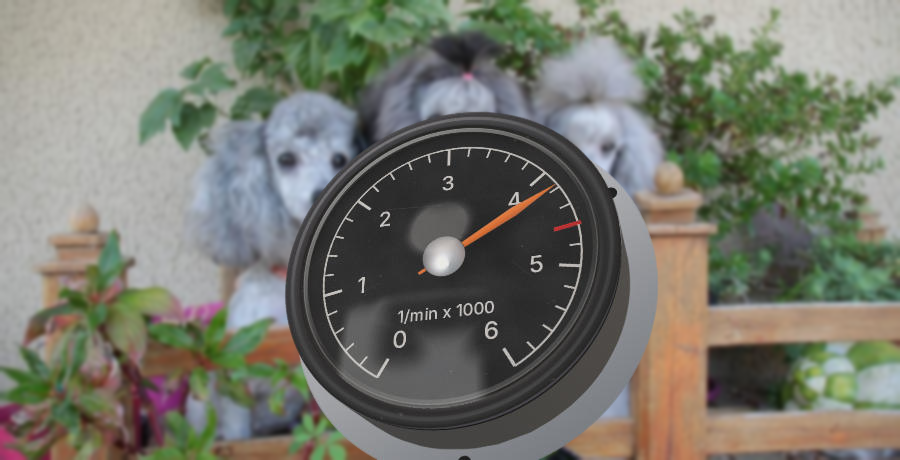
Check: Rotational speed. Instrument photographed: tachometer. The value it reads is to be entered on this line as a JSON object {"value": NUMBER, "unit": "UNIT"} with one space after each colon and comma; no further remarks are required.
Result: {"value": 4200, "unit": "rpm"}
